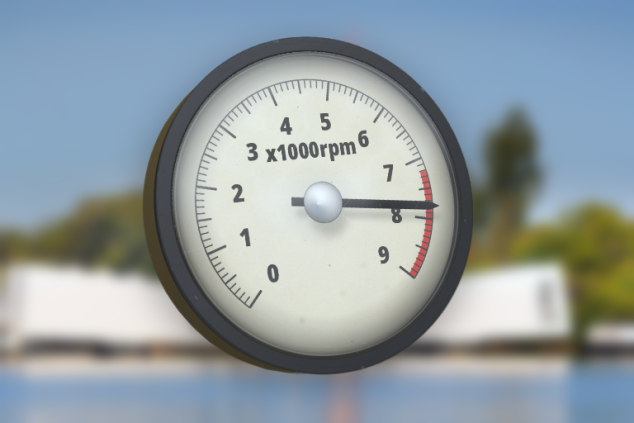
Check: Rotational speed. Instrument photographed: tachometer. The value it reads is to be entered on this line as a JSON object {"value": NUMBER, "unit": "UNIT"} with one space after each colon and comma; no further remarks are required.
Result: {"value": 7800, "unit": "rpm"}
